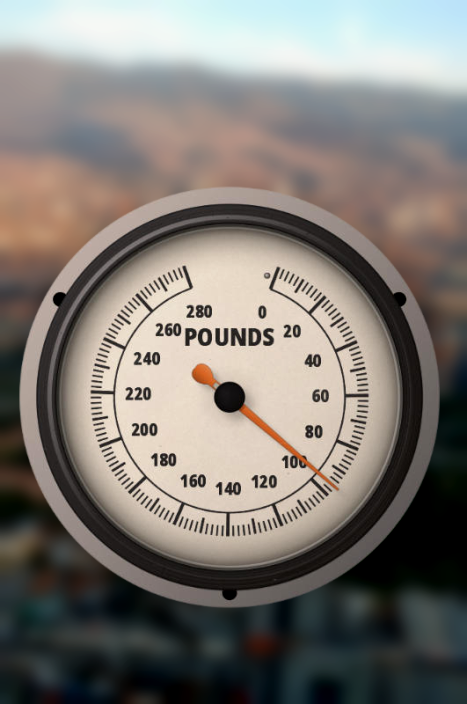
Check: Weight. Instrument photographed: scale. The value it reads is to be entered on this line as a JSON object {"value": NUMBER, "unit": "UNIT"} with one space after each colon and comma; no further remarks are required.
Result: {"value": 96, "unit": "lb"}
